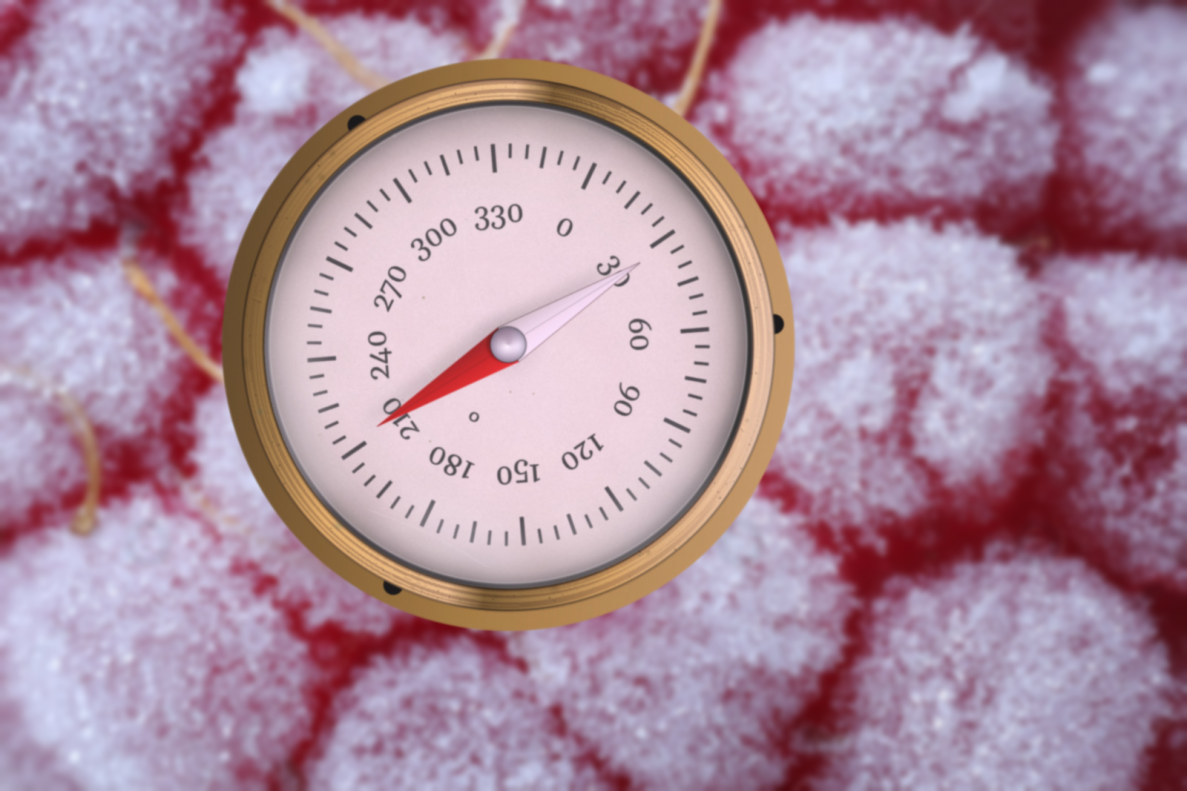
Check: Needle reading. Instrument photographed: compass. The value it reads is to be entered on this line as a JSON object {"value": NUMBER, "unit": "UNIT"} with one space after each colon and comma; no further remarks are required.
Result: {"value": 212.5, "unit": "°"}
